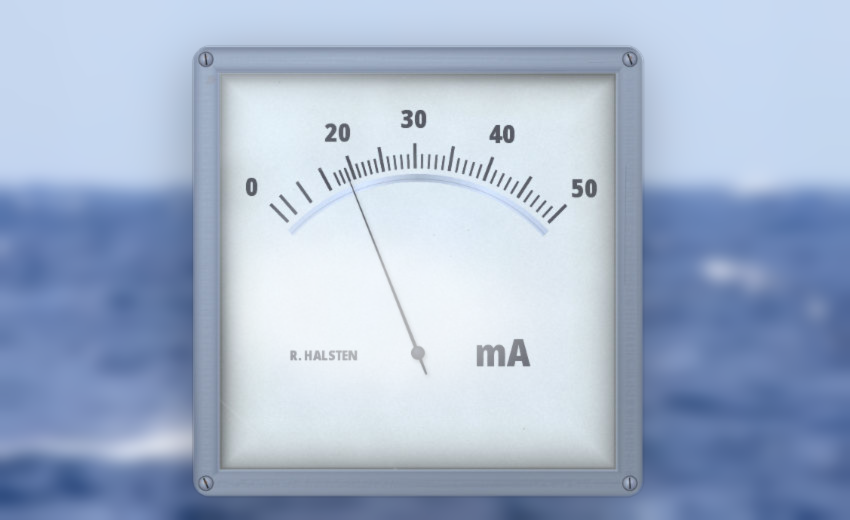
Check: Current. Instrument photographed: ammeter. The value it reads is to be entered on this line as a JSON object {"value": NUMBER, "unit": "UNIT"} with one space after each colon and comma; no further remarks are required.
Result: {"value": 19, "unit": "mA"}
